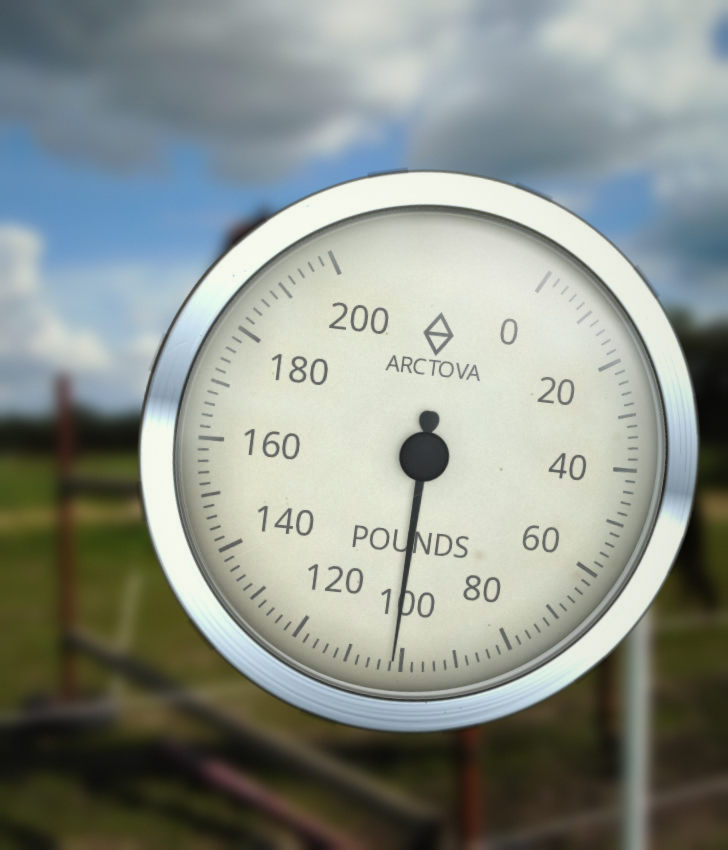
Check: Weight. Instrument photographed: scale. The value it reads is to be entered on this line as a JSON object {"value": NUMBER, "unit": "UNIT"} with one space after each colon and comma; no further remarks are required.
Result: {"value": 102, "unit": "lb"}
